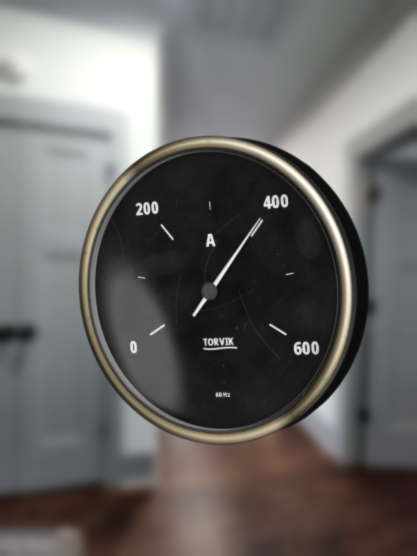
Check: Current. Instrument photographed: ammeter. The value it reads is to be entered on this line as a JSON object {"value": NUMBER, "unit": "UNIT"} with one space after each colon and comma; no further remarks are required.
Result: {"value": 400, "unit": "A"}
